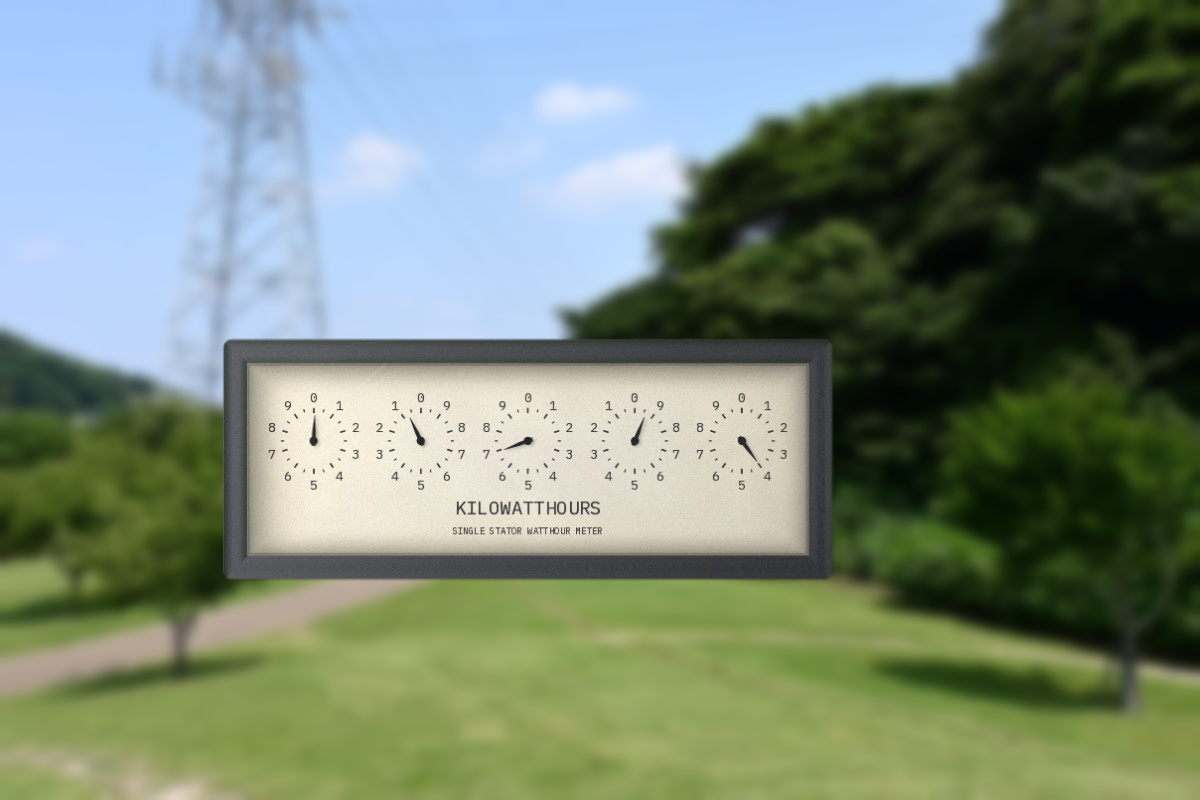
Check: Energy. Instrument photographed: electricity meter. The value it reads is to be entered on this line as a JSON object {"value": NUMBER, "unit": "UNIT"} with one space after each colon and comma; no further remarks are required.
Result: {"value": 694, "unit": "kWh"}
